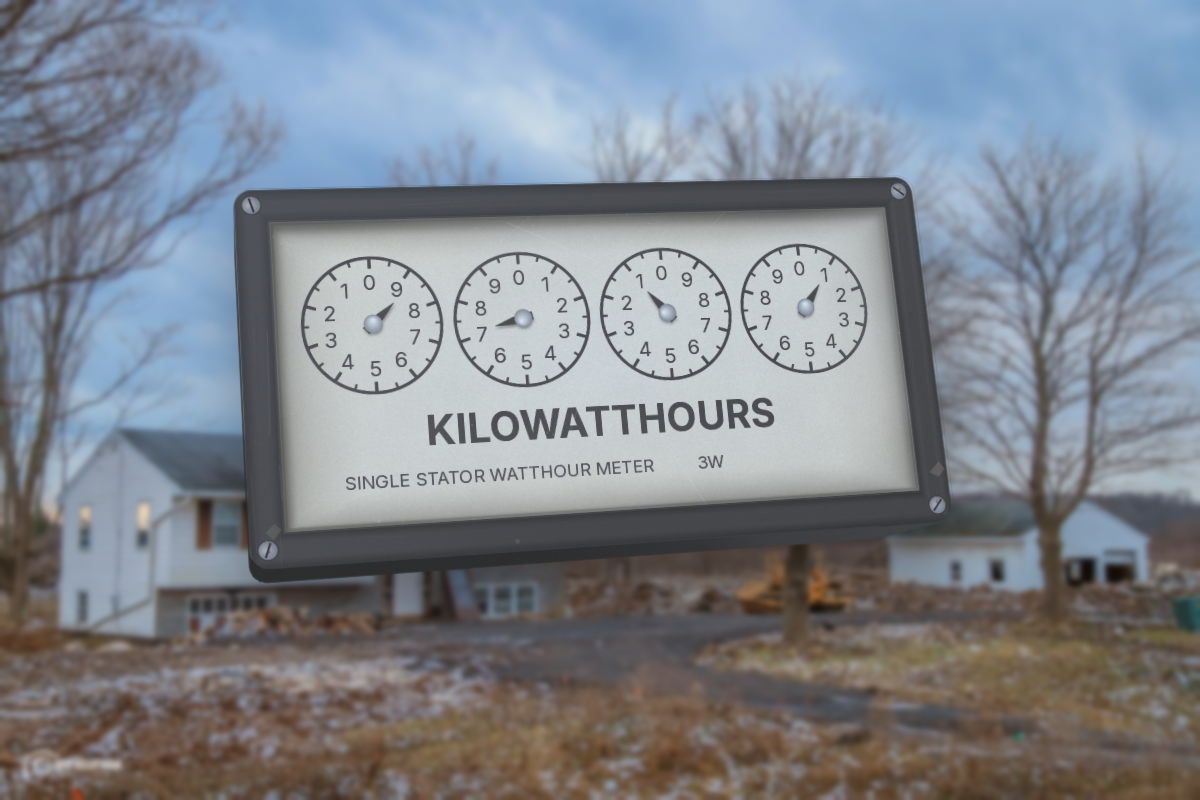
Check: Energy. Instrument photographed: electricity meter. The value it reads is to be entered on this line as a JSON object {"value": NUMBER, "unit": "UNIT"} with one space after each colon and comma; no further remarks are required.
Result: {"value": 8711, "unit": "kWh"}
